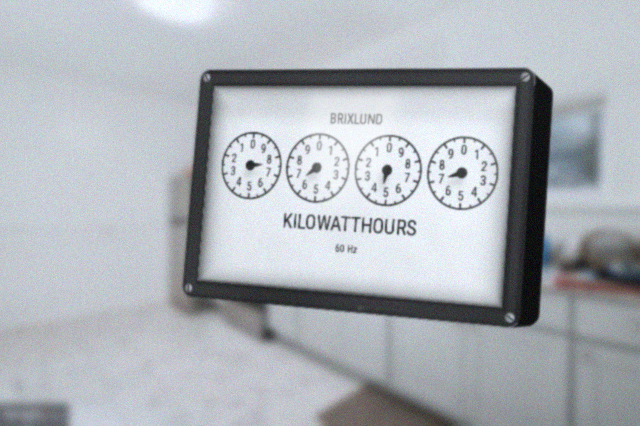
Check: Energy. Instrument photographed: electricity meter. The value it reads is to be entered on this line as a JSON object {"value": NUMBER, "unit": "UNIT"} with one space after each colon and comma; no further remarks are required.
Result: {"value": 7647, "unit": "kWh"}
